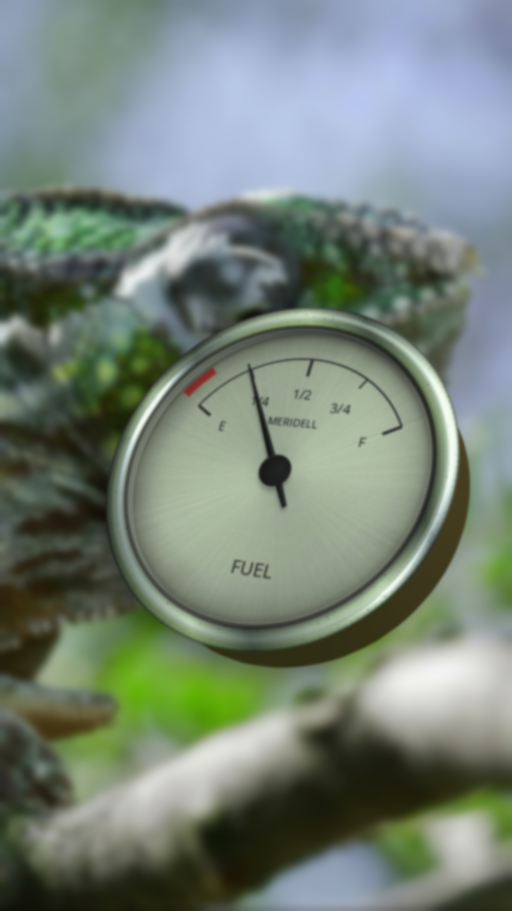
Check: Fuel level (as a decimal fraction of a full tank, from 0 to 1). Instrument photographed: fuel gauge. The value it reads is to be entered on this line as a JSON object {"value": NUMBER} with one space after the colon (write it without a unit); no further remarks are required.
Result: {"value": 0.25}
